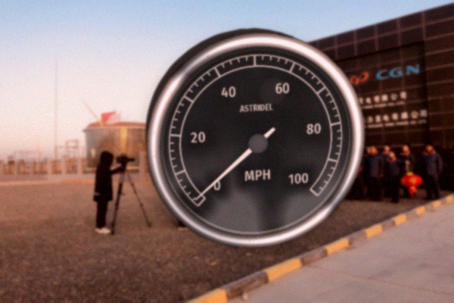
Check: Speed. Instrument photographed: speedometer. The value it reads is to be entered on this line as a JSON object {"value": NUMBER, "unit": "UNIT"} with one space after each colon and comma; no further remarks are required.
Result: {"value": 2, "unit": "mph"}
